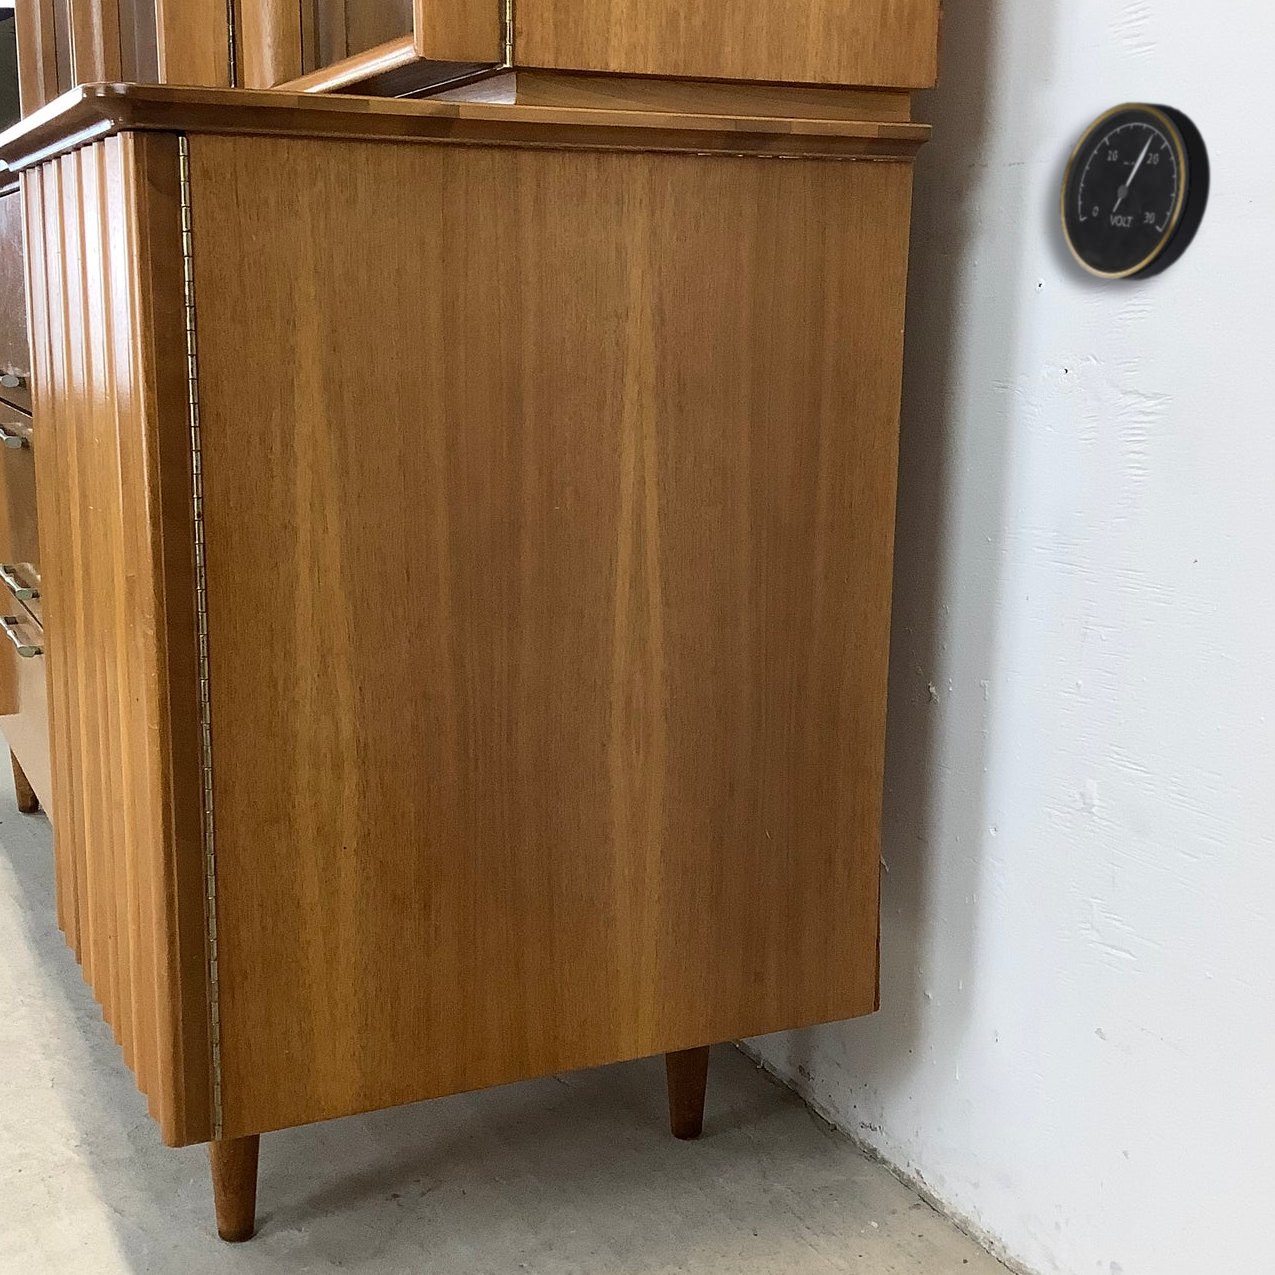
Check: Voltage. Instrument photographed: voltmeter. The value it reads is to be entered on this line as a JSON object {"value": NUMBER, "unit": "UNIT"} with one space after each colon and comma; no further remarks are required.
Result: {"value": 18, "unit": "V"}
